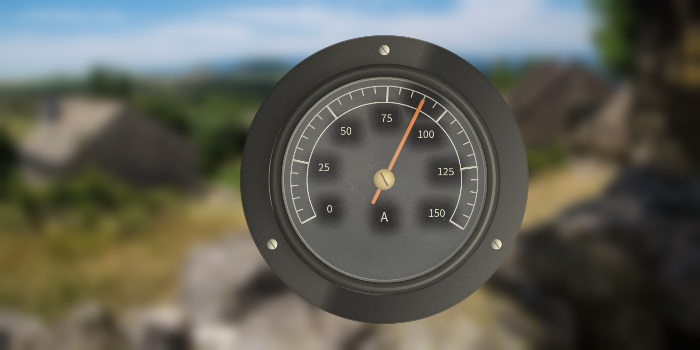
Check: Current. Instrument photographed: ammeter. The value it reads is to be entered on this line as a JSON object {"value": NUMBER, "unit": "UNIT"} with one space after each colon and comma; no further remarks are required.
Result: {"value": 90, "unit": "A"}
